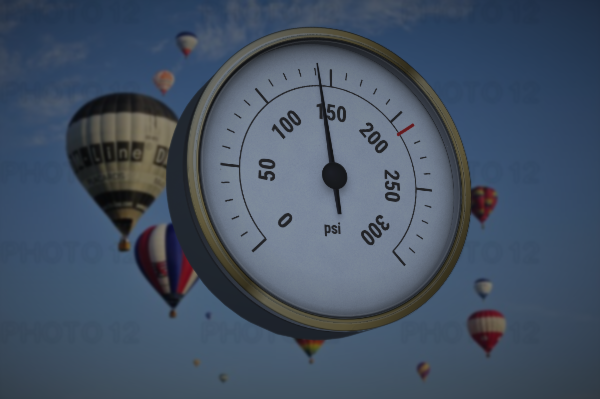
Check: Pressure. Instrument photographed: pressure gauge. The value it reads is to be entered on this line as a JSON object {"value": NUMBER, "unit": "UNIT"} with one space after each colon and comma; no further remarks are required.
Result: {"value": 140, "unit": "psi"}
